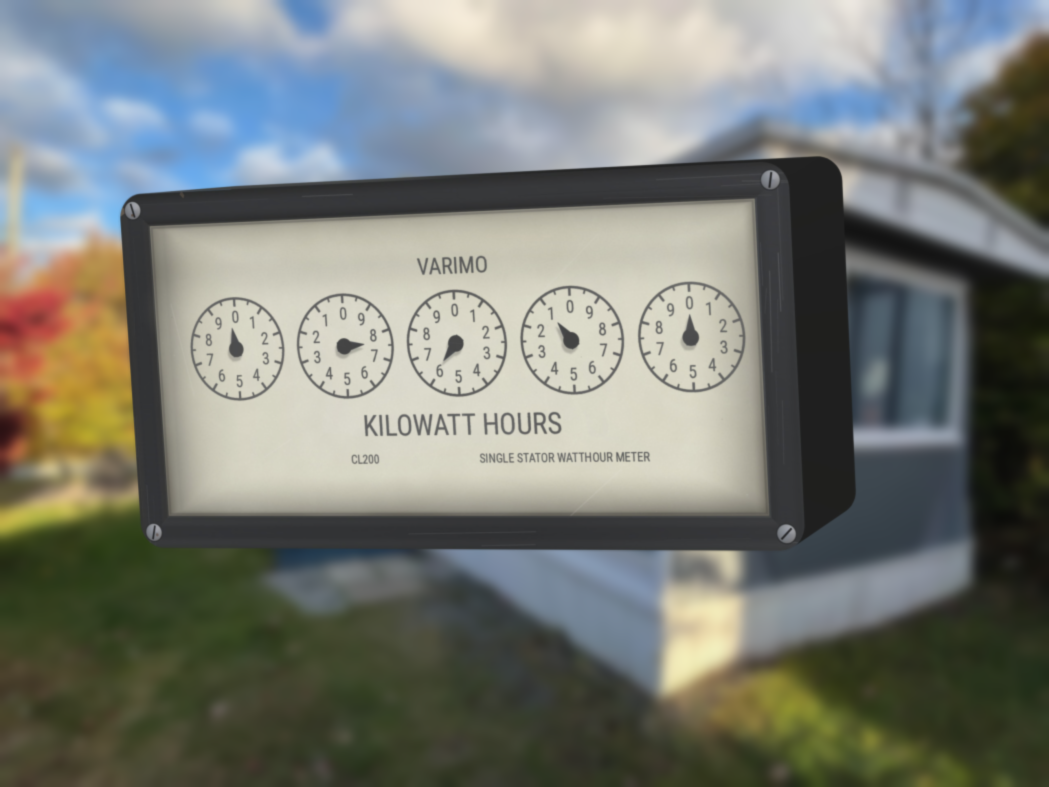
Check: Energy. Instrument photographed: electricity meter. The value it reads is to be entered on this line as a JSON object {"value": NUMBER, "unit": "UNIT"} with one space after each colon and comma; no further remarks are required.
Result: {"value": 97610, "unit": "kWh"}
